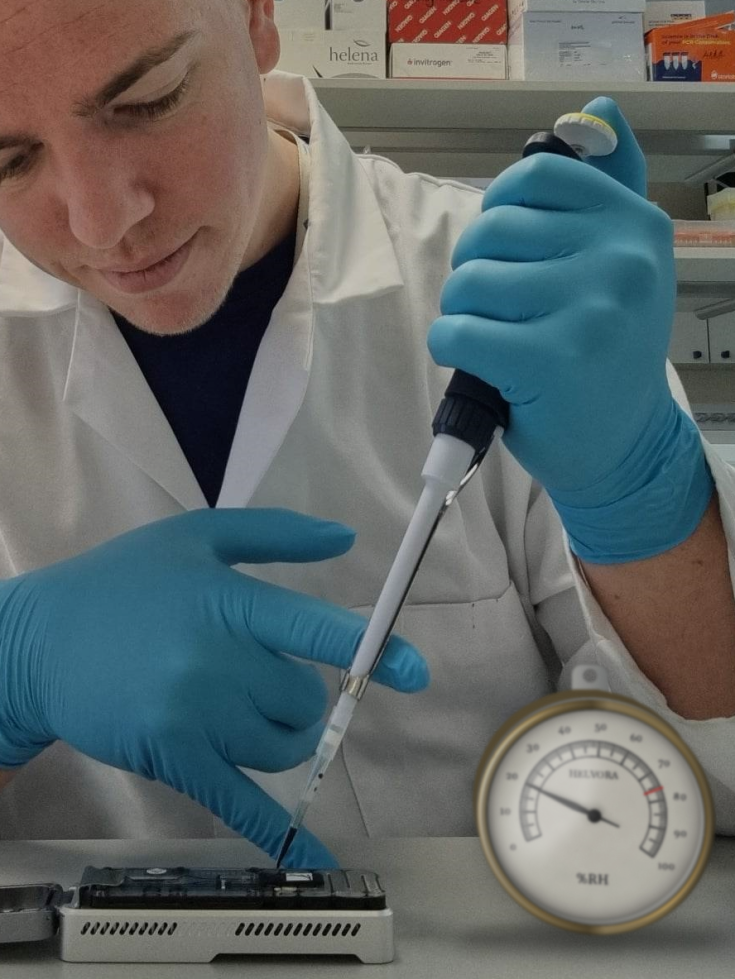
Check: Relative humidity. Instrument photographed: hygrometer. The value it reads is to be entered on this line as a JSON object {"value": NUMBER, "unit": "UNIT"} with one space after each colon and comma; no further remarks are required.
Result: {"value": 20, "unit": "%"}
